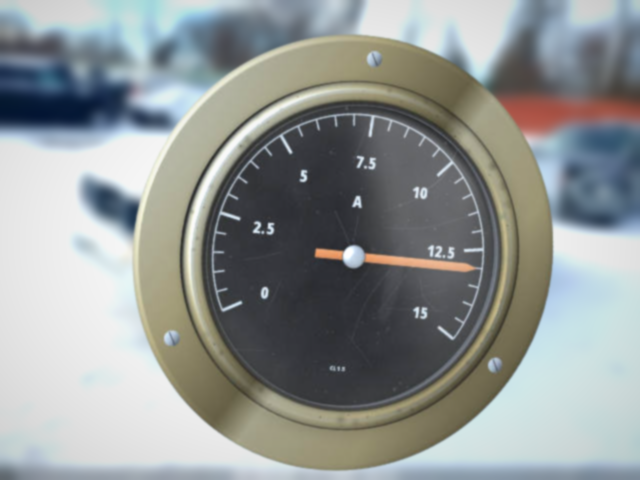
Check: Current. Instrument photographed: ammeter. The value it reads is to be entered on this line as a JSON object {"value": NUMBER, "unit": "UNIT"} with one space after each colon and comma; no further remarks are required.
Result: {"value": 13, "unit": "A"}
